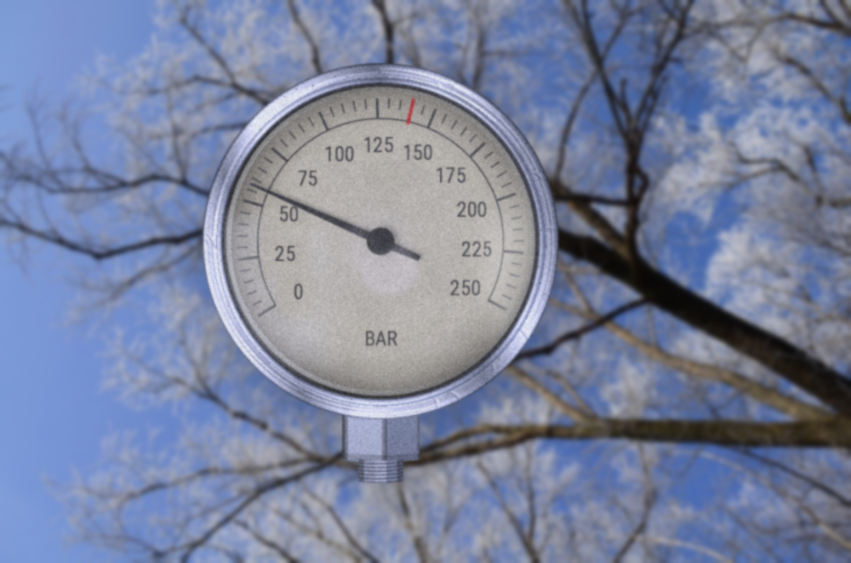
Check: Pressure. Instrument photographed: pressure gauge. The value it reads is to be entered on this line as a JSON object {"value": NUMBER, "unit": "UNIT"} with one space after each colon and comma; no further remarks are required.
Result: {"value": 57.5, "unit": "bar"}
